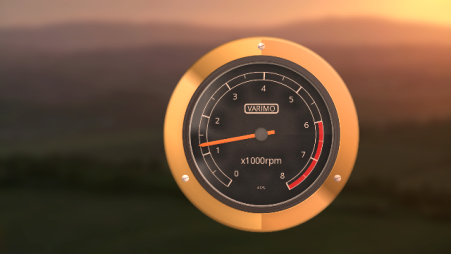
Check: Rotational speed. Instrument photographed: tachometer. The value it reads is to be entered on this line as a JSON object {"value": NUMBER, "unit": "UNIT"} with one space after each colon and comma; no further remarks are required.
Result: {"value": 1250, "unit": "rpm"}
